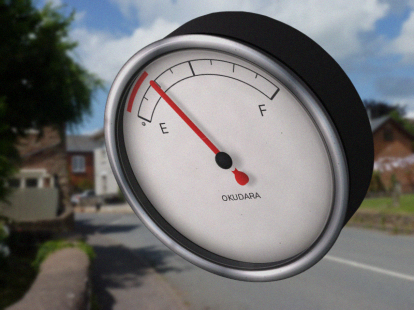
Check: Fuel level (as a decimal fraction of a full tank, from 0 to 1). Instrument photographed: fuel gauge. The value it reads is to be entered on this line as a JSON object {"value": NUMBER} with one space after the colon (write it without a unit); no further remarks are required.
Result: {"value": 0.25}
